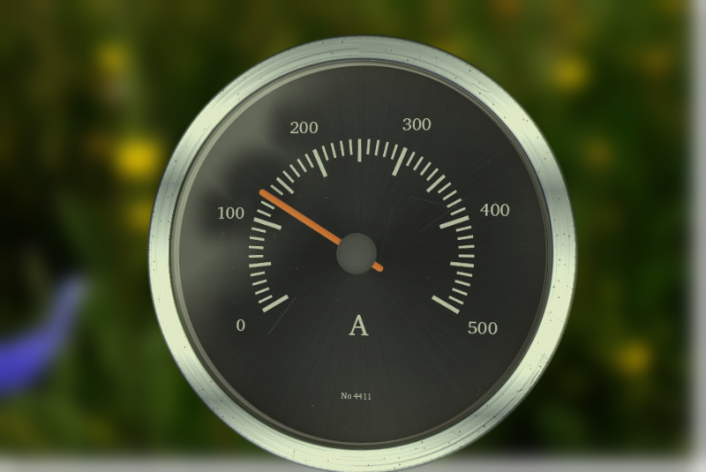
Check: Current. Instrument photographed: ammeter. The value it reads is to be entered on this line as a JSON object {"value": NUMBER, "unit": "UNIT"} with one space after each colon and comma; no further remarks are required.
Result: {"value": 130, "unit": "A"}
